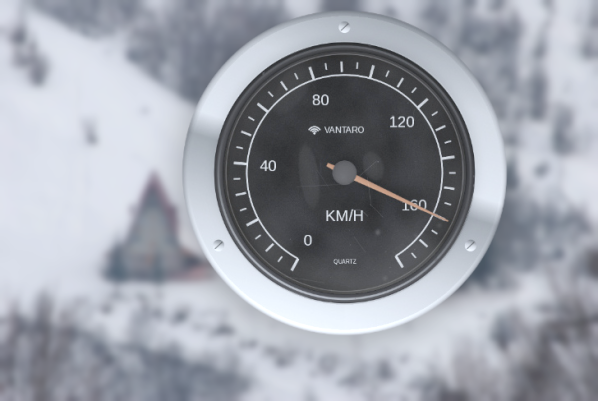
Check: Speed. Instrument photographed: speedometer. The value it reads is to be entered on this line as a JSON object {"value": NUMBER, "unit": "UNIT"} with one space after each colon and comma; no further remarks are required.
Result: {"value": 160, "unit": "km/h"}
